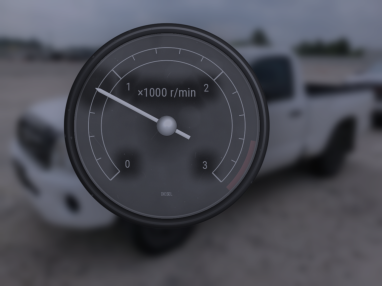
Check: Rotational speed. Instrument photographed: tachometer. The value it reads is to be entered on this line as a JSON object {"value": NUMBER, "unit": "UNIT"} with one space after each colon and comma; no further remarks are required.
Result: {"value": 800, "unit": "rpm"}
